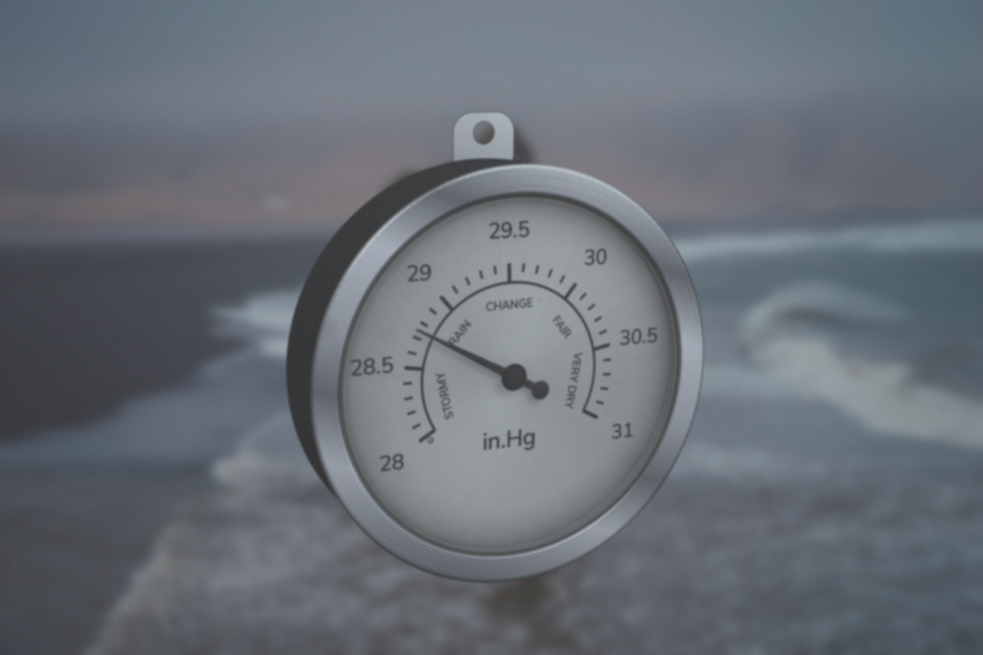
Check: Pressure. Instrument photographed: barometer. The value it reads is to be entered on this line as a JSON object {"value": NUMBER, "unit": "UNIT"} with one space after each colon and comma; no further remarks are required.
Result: {"value": 28.75, "unit": "inHg"}
